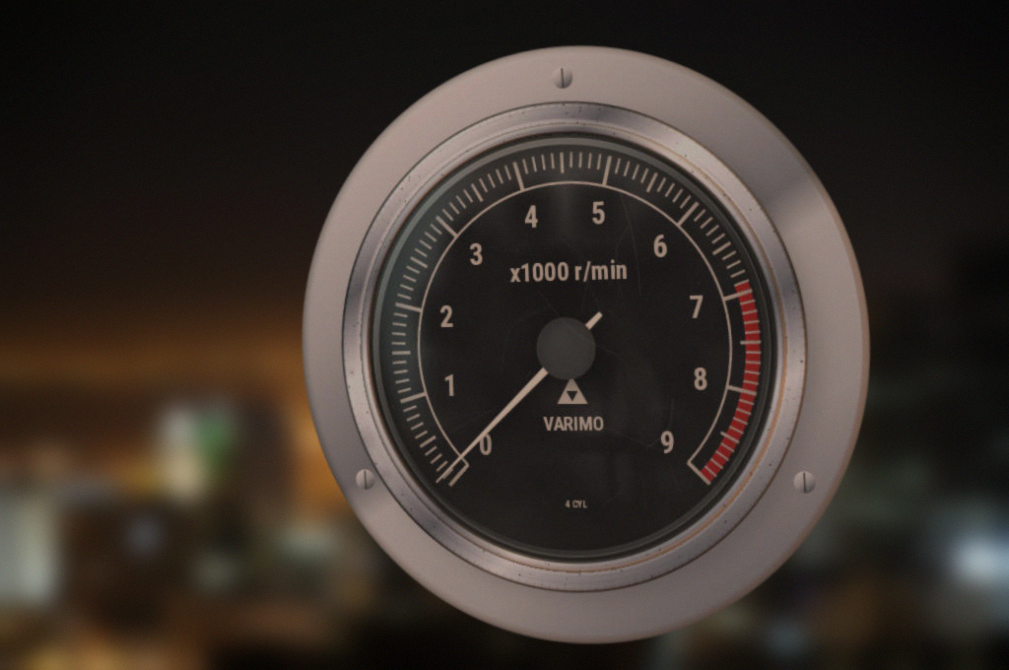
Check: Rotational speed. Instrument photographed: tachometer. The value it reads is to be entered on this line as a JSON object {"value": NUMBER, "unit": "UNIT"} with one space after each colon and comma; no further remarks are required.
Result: {"value": 100, "unit": "rpm"}
